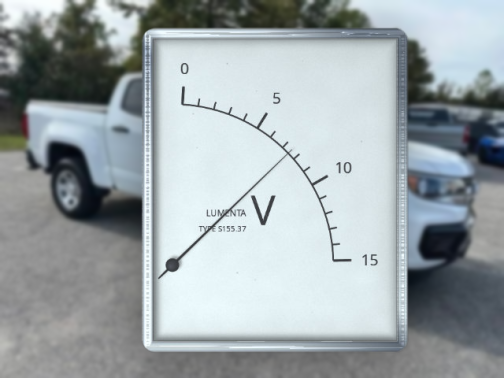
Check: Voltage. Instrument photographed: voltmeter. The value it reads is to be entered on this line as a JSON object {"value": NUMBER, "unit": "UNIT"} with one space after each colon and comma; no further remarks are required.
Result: {"value": 7.5, "unit": "V"}
